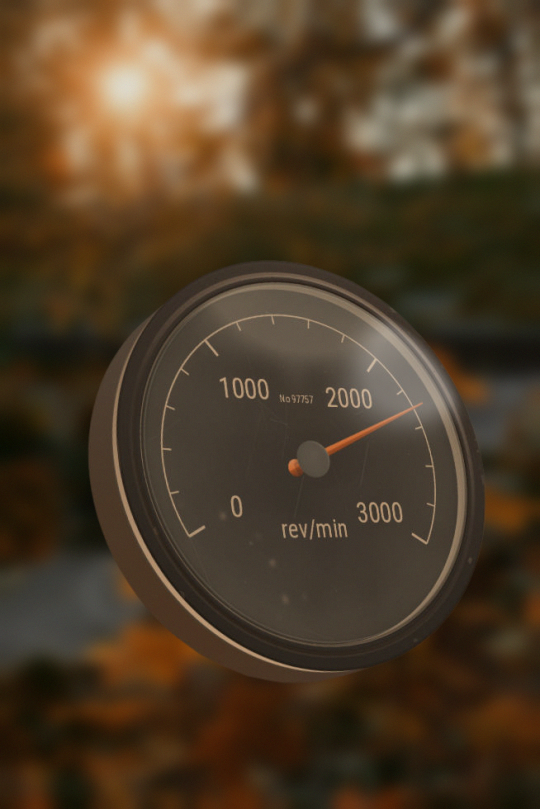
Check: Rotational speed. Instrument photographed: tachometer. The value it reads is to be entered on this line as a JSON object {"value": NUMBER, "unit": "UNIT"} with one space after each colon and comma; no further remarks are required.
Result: {"value": 2300, "unit": "rpm"}
